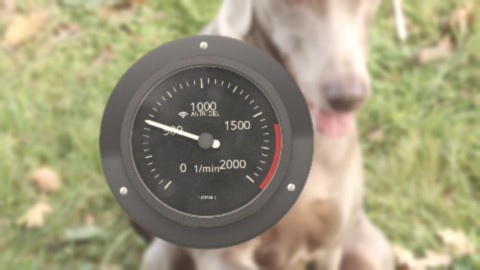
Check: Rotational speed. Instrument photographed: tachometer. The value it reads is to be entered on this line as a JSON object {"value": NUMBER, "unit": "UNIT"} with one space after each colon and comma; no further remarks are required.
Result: {"value": 500, "unit": "rpm"}
